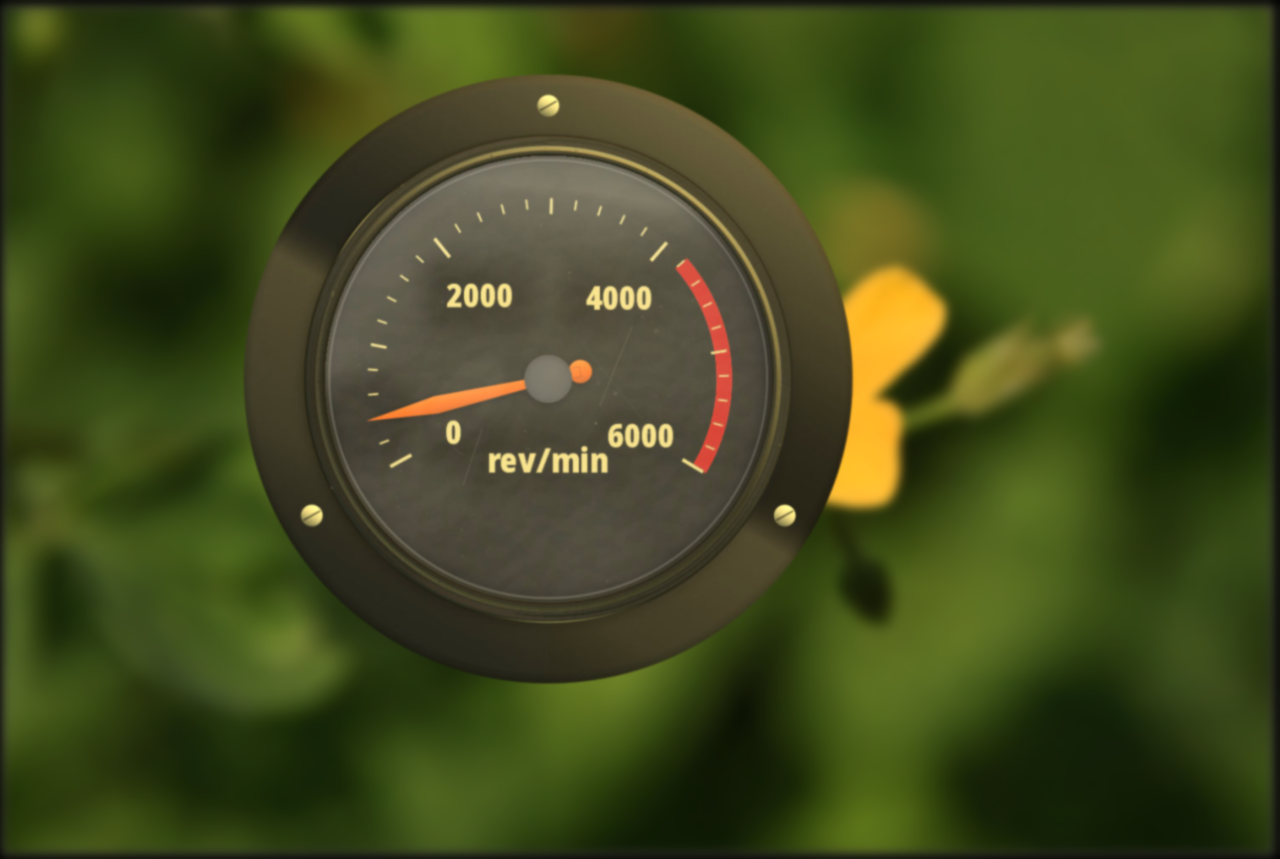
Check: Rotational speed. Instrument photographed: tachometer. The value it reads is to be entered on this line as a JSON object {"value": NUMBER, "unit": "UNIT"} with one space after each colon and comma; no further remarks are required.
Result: {"value": 400, "unit": "rpm"}
